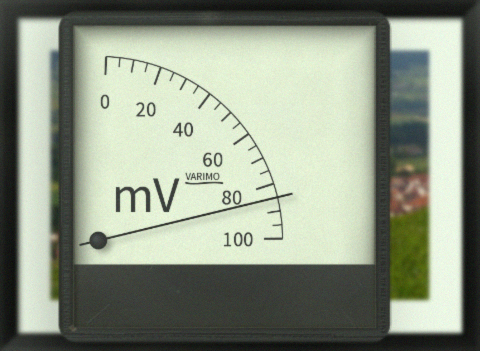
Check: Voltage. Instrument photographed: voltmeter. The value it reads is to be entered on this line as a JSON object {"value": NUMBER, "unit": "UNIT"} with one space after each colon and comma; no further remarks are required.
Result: {"value": 85, "unit": "mV"}
